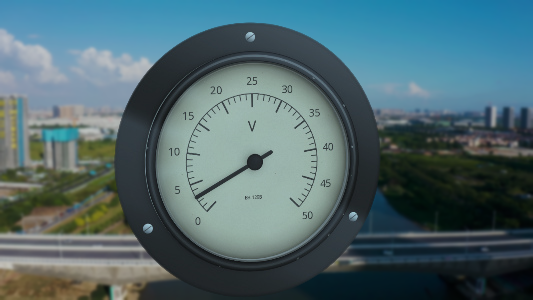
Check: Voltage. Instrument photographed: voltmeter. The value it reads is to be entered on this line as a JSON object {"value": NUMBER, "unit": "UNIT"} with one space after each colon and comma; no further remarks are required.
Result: {"value": 3, "unit": "V"}
